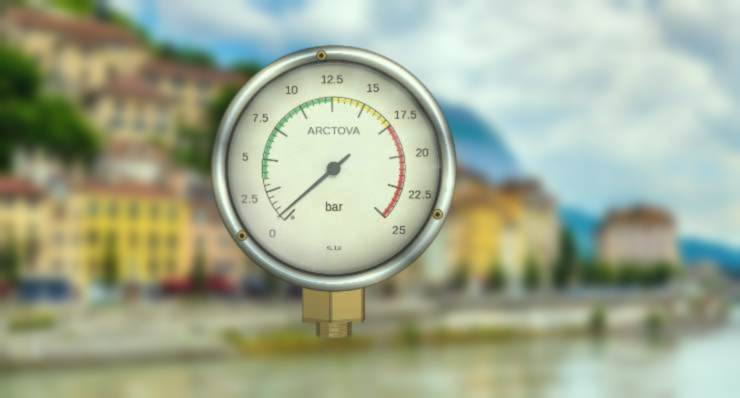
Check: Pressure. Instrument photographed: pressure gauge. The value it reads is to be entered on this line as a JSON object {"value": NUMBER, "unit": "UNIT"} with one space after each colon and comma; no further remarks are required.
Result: {"value": 0.5, "unit": "bar"}
